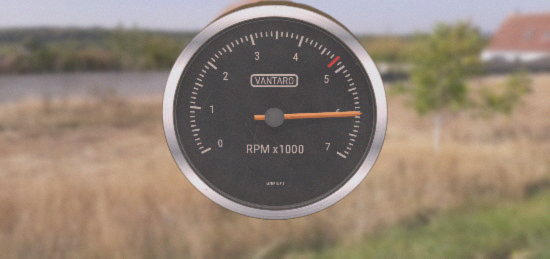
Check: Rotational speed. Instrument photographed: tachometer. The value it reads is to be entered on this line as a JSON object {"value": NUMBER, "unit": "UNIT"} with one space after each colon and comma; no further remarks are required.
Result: {"value": 6000, "unit": "rpm"}
